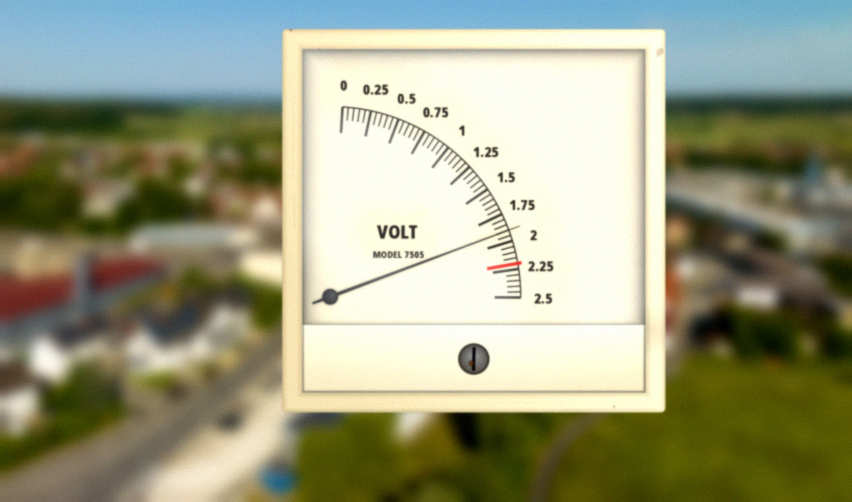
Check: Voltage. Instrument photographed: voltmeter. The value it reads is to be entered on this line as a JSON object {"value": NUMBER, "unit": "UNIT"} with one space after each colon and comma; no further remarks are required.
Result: {"value": 1.9, "unit": "V"}
